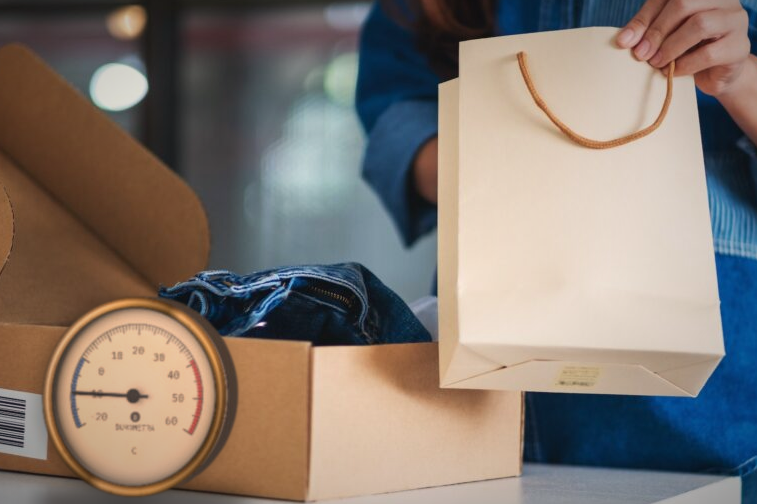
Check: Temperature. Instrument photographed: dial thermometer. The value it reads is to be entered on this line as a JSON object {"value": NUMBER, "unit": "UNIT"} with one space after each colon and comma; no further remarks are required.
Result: {"value": -10, "unit": "°C"}
